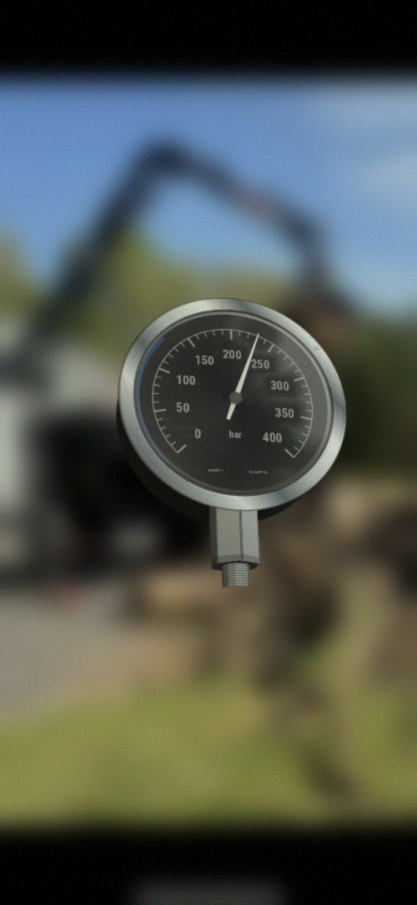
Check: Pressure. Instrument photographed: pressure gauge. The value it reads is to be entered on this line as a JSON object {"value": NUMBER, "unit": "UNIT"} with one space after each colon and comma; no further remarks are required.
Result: {"value": 230, "unit": "bar"}
